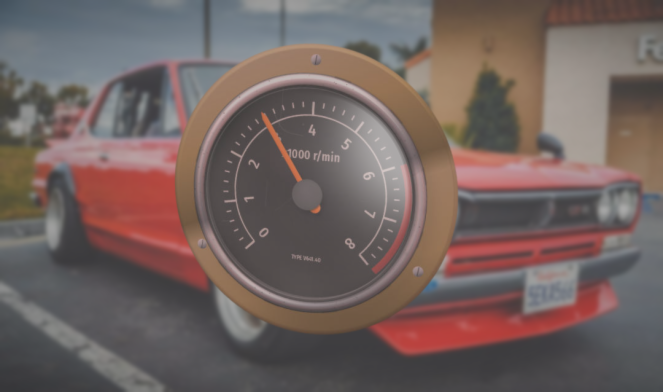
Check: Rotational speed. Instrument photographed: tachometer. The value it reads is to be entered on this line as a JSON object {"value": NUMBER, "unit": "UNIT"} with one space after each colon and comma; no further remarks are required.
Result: {"value": 3000, "unit": "rpm"}
